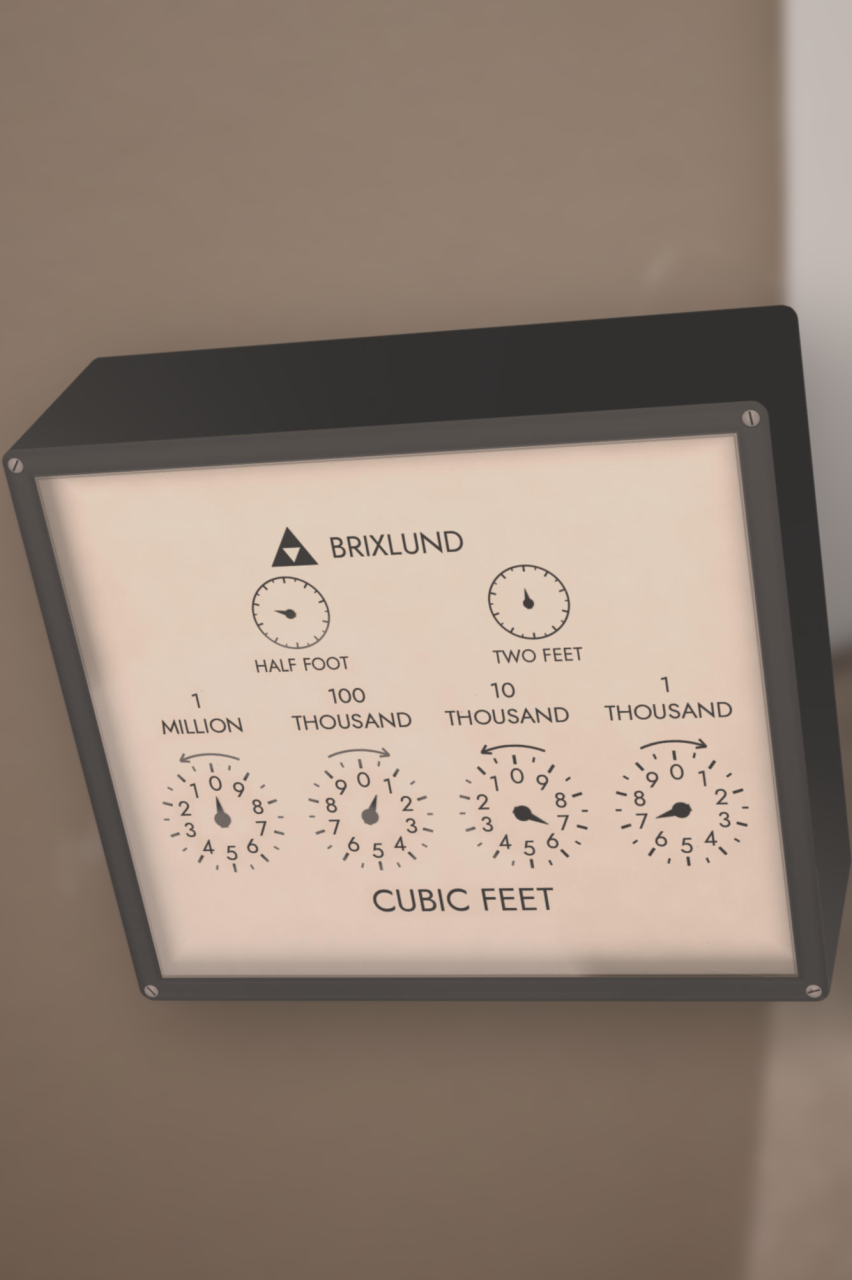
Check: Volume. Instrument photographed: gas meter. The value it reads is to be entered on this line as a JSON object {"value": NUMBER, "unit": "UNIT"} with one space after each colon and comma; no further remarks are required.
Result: {"value": 6700, "unit": "ft³"}
